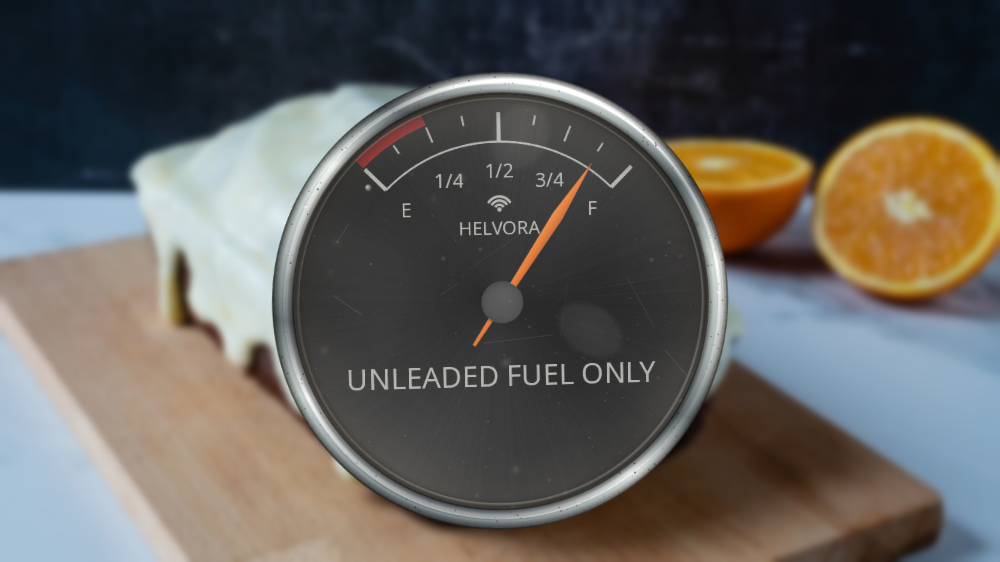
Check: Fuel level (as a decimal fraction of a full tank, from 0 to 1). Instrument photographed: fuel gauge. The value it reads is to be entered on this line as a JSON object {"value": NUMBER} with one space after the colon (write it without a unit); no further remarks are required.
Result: {"value": 0.875}
